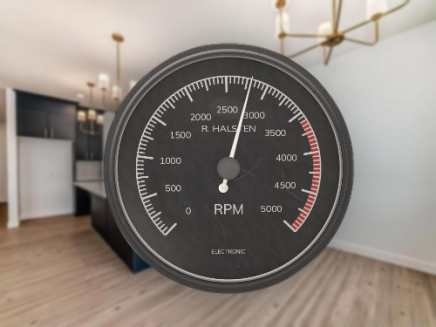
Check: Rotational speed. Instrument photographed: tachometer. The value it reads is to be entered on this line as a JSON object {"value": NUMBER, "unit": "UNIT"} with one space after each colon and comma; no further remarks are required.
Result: {"value": 2800, "unit": "rpm"}
